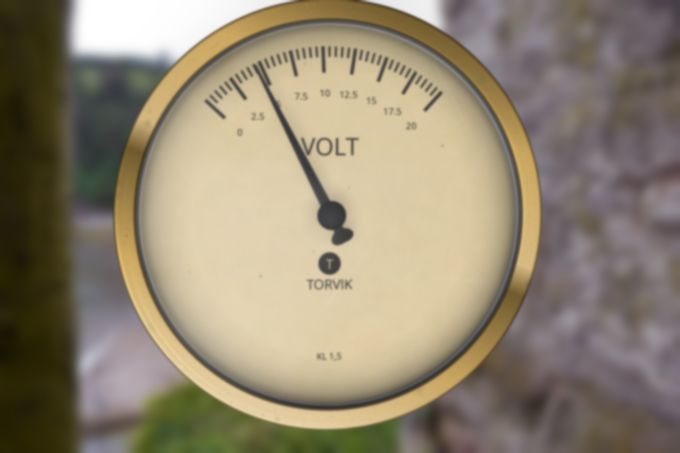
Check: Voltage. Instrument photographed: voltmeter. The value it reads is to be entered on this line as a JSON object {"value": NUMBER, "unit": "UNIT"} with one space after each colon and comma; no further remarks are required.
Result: {"value": 4.5, "unit": "V"}
